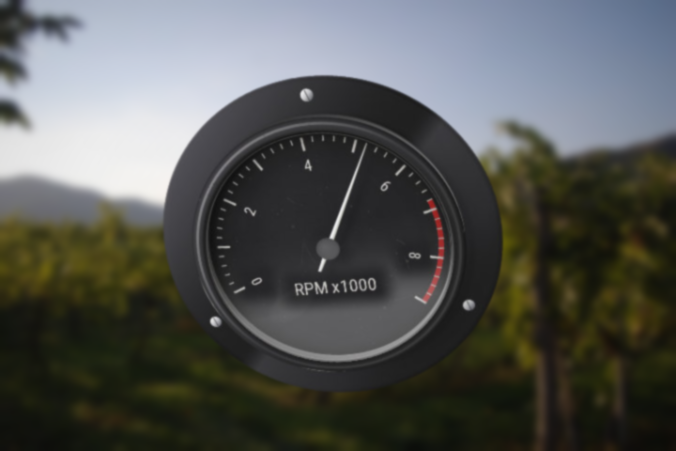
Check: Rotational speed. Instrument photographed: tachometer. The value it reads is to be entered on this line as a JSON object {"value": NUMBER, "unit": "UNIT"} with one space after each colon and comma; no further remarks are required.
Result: {"value": 5200, "unit": "rpm"}
